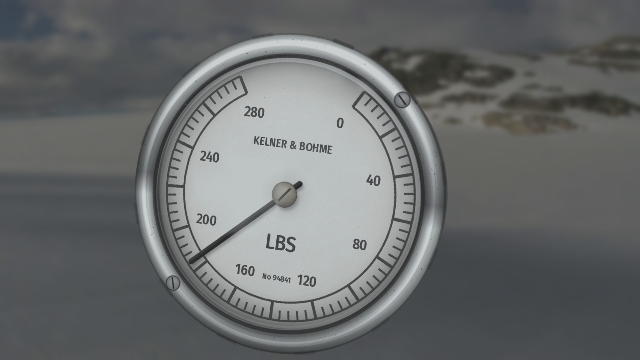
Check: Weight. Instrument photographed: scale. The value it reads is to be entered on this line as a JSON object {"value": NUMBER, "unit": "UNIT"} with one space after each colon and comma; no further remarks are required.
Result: {"value": 184, "unit": "lb"}
